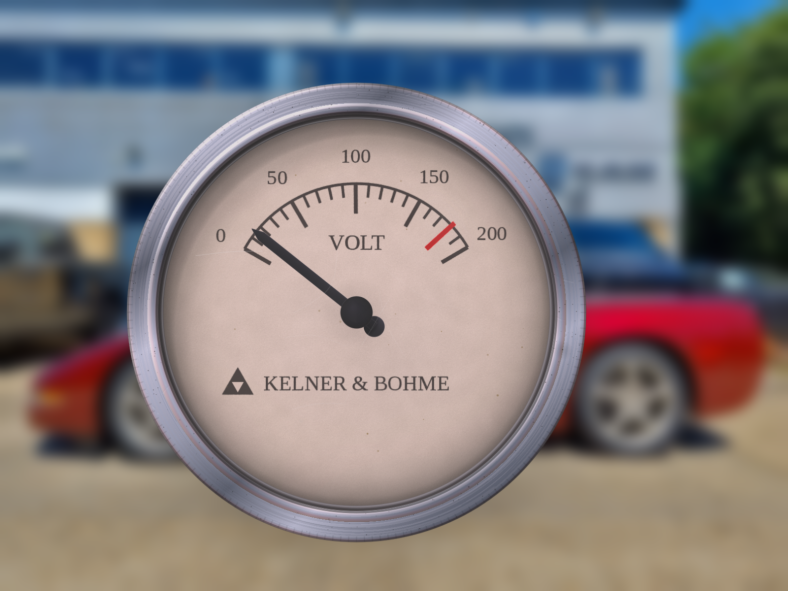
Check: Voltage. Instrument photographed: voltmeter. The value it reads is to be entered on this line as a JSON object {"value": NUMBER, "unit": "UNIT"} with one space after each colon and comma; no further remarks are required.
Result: {"value": 15, "unit": "V"}
